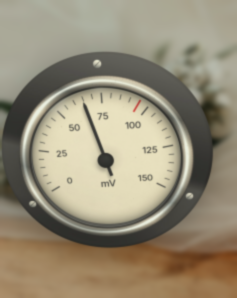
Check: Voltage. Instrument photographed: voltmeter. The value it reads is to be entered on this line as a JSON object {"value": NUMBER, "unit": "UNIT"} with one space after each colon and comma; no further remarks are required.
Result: {"value": 65, "unit": "mV"}
